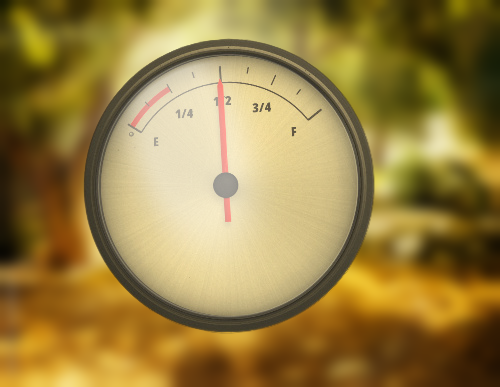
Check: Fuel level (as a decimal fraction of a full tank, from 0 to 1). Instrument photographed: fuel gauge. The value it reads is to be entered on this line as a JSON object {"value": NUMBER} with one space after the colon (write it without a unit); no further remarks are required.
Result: {"value": 0.5}
